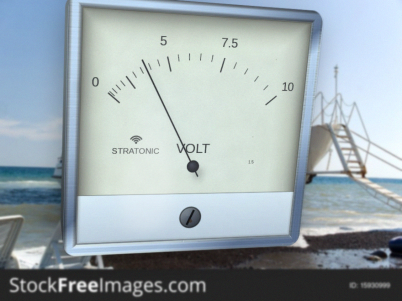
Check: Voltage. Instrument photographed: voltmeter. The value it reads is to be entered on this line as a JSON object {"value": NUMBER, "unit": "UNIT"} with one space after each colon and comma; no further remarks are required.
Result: {"value": 3.75, "unit": "V"}
